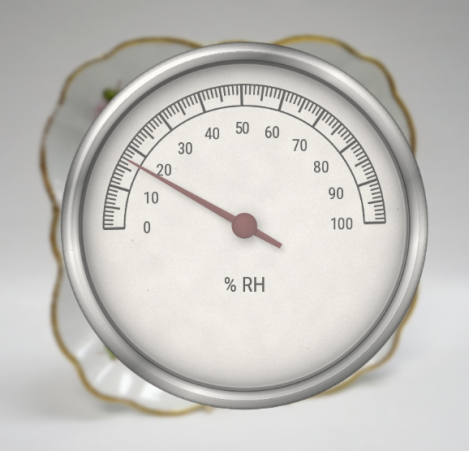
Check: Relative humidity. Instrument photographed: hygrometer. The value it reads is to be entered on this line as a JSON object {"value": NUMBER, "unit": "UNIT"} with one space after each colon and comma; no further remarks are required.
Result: {"value": 17, "unit": "%"}
